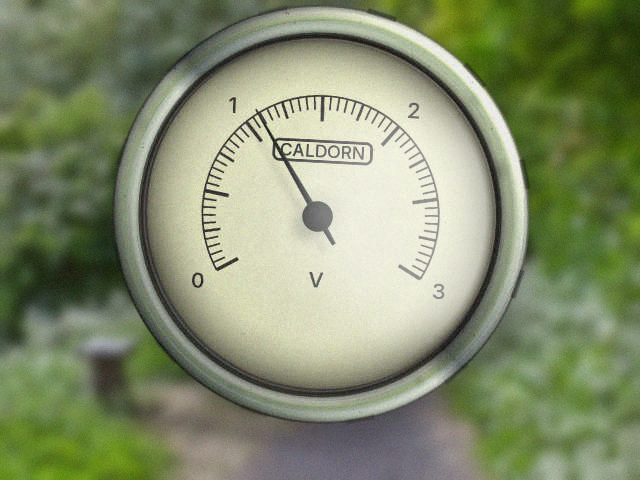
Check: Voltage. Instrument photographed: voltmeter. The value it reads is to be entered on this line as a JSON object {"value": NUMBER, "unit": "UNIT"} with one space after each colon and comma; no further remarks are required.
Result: {"value": 1.1, "unit": "V"}
